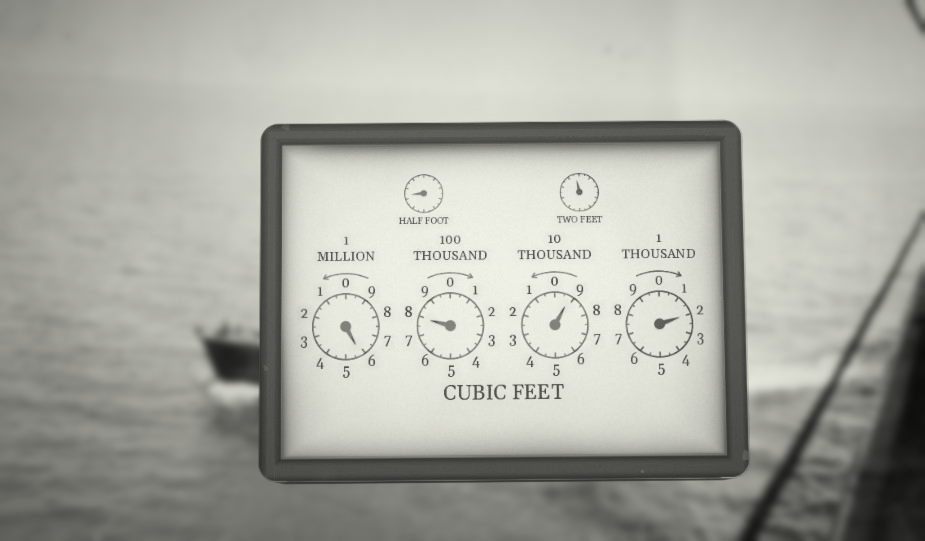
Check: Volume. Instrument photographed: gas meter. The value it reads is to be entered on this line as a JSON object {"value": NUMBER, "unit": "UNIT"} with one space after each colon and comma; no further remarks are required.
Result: {"value": 579200, "unit": "ft³"}
